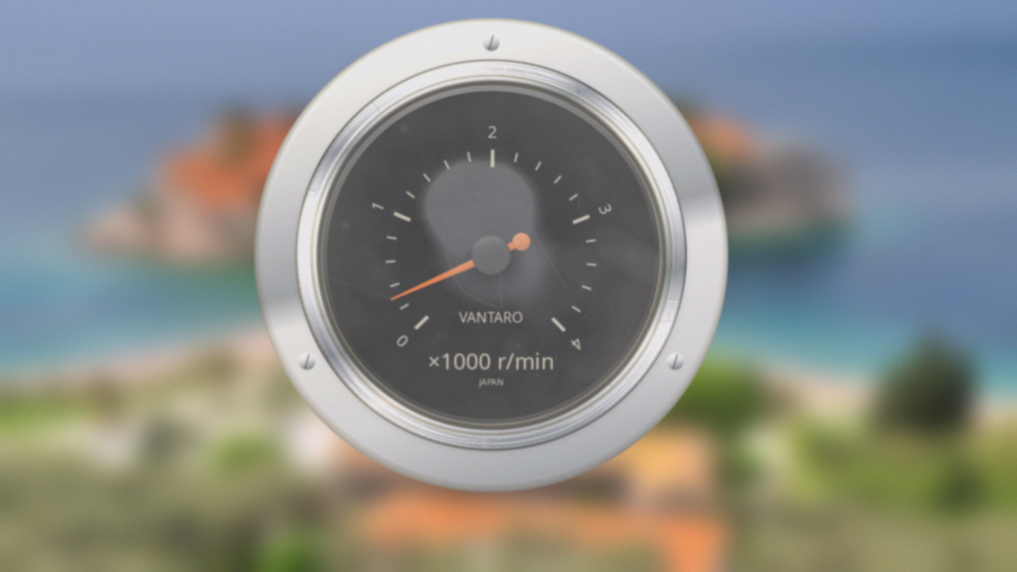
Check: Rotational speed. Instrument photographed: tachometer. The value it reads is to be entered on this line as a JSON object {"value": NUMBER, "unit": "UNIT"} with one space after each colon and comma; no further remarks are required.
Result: {"value": 300, "unit": "rpm"}
